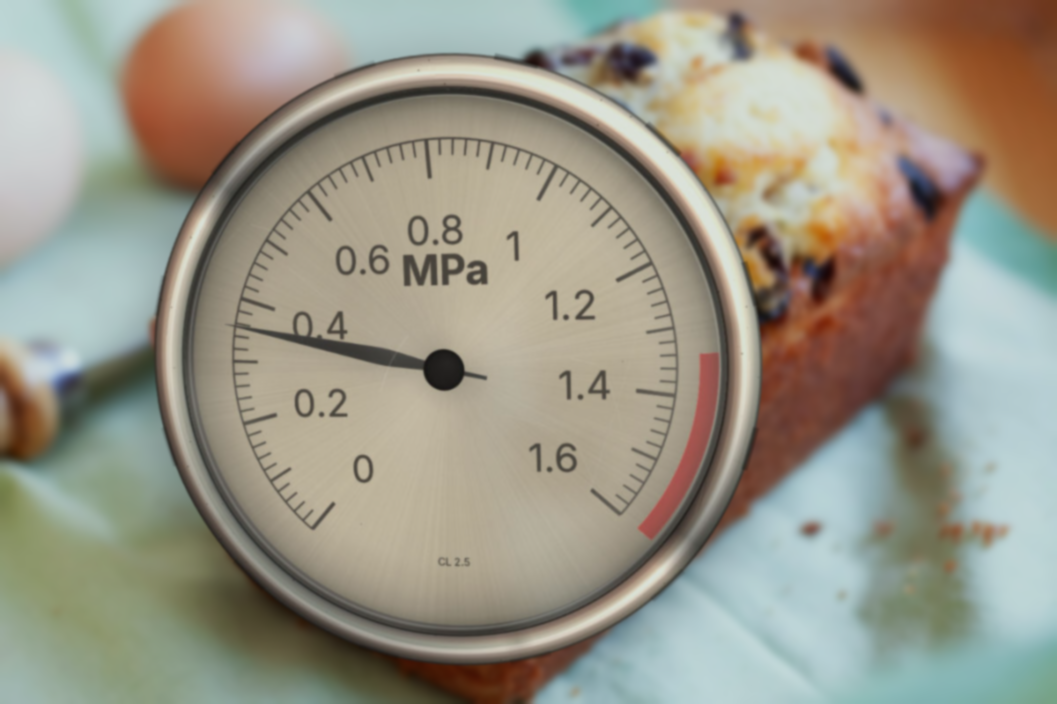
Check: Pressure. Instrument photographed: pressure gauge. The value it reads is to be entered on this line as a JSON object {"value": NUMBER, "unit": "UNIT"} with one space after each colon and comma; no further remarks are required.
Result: {"value": 0.36, "unit": "MPa"}
